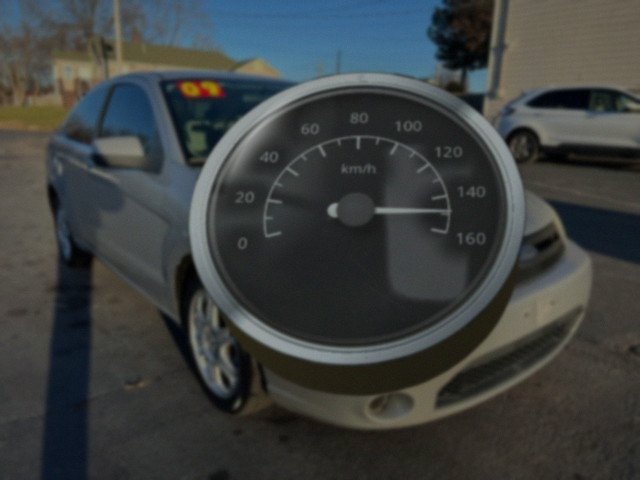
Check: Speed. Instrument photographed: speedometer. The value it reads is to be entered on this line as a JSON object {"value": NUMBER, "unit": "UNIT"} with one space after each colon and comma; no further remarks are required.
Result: {"value": 150, "unit": "km/h"}
